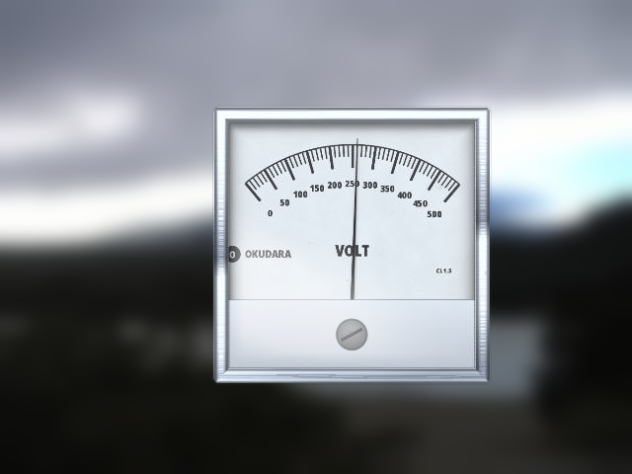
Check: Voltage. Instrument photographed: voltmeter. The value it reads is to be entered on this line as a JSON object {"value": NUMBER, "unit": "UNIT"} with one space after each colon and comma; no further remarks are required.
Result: {"value": 260, "unit": "V"}
